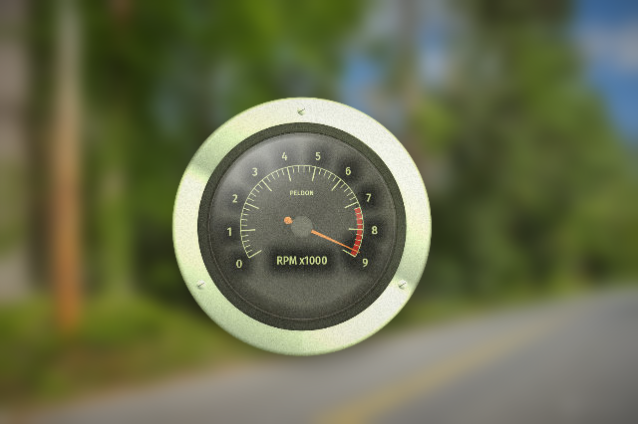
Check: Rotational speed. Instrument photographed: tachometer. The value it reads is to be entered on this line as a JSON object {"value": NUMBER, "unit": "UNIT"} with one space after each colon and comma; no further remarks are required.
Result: {"value": 8800, "unit": "rpm"}
